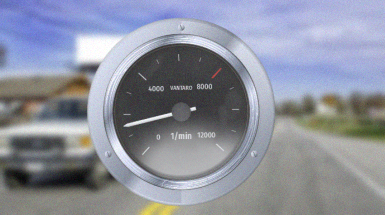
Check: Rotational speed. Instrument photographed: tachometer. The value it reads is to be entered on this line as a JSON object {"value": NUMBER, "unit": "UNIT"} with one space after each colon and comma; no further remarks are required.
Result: {"value": 1500, "unit": "rpm"}
